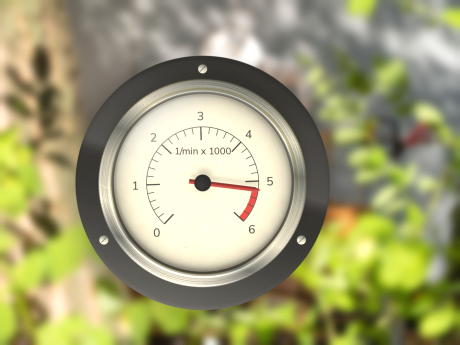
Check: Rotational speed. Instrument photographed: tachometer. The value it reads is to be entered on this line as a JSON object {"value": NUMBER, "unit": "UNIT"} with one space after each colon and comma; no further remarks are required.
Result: {"value": 5200, "unit": "rpm"}
